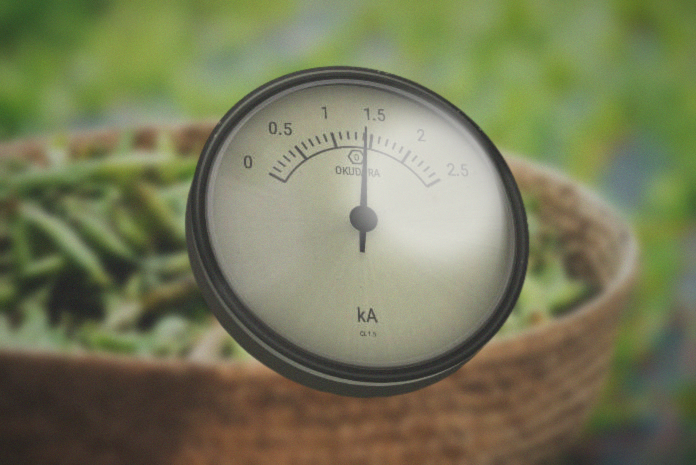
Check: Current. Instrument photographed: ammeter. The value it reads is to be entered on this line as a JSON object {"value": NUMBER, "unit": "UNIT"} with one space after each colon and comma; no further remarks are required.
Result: {"value": 1.4, "unit": "kA"}
